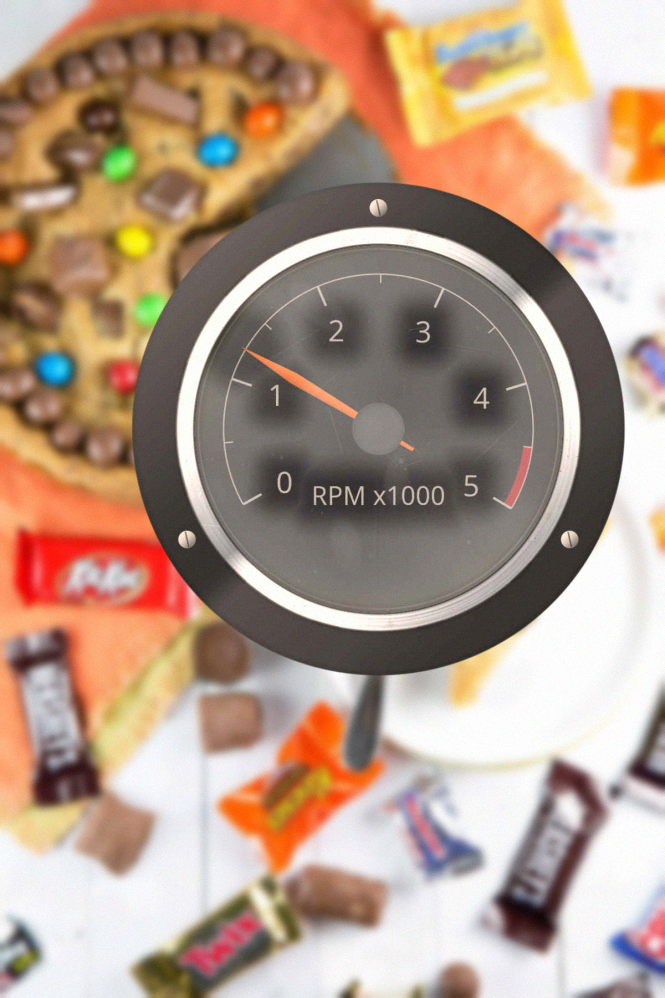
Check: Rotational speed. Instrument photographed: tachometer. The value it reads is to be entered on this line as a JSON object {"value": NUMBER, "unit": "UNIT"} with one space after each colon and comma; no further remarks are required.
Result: {"value": 1250, "unit": "rpm"}
